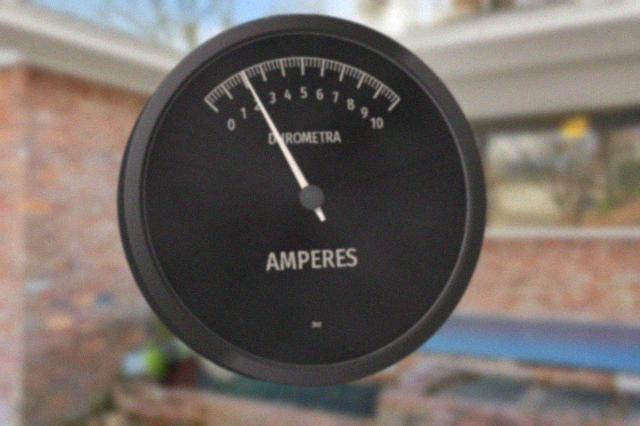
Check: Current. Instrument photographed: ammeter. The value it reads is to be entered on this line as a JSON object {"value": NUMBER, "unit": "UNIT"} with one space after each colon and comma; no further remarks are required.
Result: {"value": 2, "unit": "A"}
